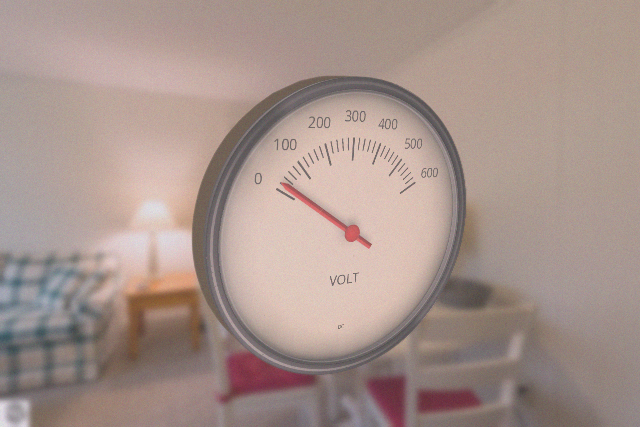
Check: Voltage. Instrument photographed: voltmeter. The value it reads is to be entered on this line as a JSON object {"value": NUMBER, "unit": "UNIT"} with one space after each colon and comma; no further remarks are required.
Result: {"value": 20, "unit": "V"}
